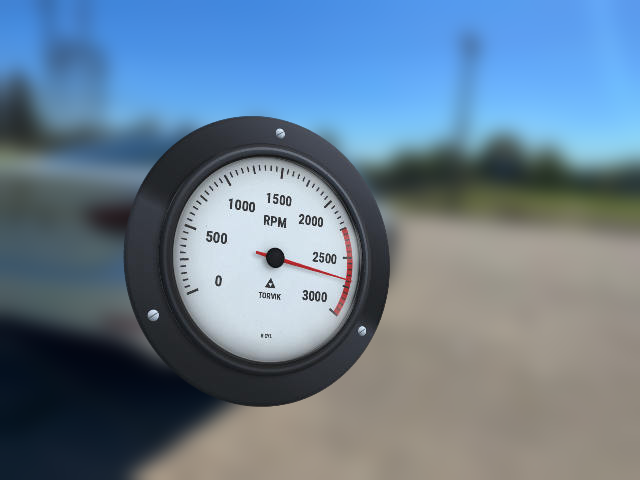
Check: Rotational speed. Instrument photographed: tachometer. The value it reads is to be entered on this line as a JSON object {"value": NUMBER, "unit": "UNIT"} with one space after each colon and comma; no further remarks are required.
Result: {"value": 2700, "unit": "rpm"}
